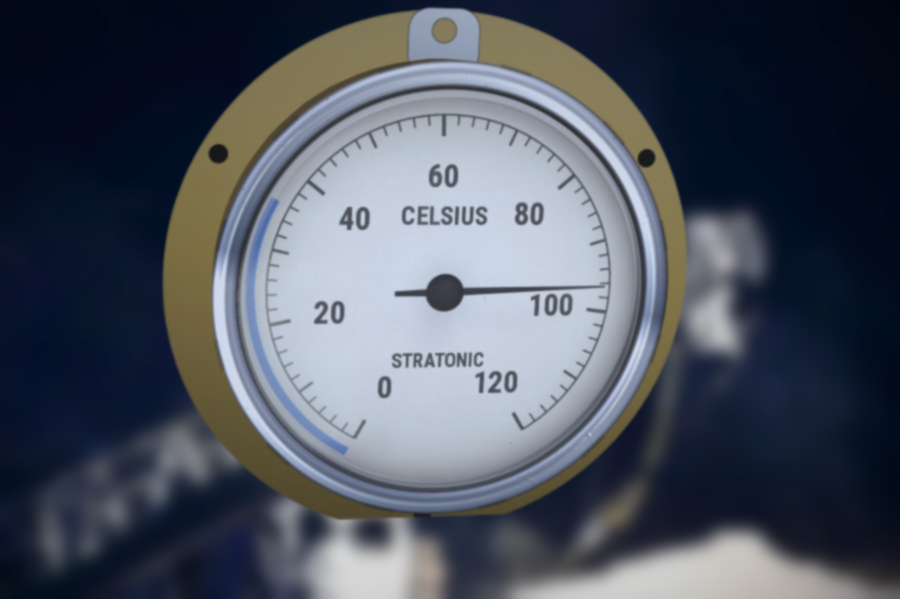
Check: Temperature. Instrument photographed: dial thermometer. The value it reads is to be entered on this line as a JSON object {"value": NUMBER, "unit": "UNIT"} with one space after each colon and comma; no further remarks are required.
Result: {"value": 96, "unit": "°C"}
